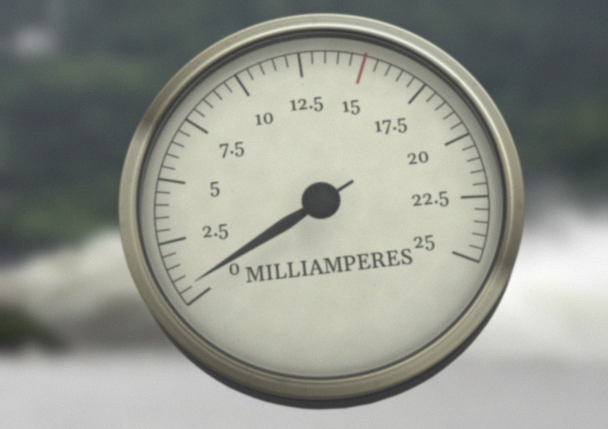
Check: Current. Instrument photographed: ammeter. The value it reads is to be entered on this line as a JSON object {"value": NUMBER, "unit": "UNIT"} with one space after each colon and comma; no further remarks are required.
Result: {"value": 0.5, "unit": "mA"}
